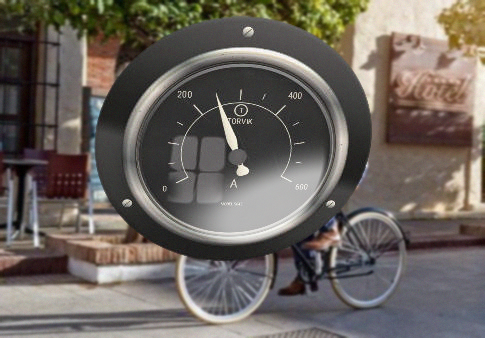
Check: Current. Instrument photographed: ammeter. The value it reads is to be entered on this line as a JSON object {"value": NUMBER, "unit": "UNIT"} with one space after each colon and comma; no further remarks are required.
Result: {"value": 250, "unit": "A"}
